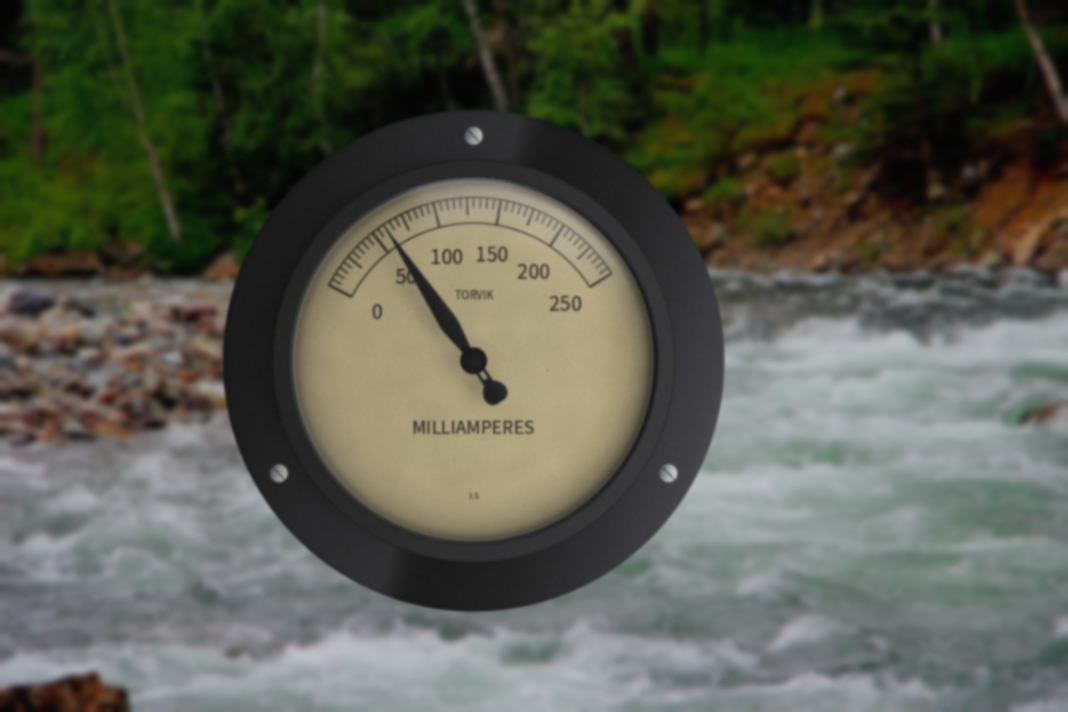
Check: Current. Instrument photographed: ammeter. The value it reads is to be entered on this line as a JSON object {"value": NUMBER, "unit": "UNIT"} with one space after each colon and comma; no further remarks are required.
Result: {"value": 60, "unit": "mA"}
